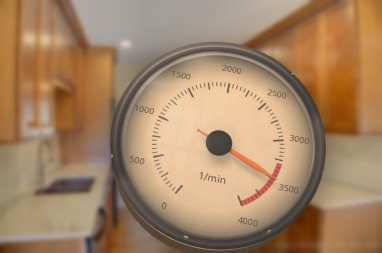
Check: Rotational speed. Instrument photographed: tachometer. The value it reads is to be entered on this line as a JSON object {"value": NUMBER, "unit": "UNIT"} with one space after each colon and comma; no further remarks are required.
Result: {"value": 3500, "unit": "rpm"}
